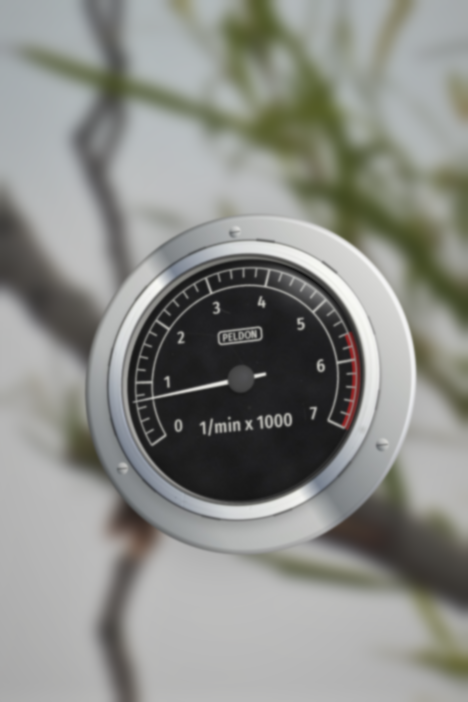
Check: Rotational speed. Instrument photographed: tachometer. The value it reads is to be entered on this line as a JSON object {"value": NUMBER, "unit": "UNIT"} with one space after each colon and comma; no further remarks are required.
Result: {"value": 700, "unit": "rpm"}
